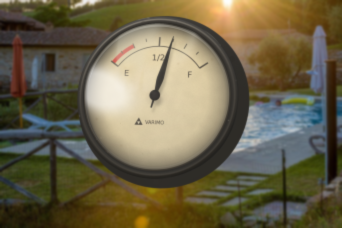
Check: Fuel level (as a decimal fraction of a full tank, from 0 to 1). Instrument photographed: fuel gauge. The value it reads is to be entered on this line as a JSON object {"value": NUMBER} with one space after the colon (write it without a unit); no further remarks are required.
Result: {"value": 0.625}
